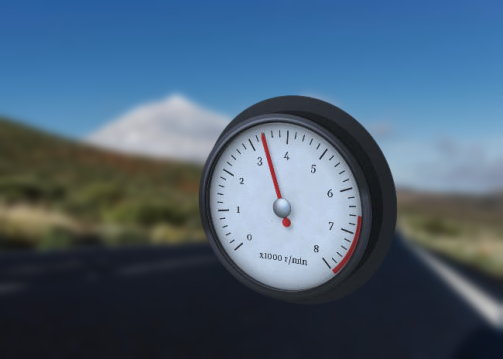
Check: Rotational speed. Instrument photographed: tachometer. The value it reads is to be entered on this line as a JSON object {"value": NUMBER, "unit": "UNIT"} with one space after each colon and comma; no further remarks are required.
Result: {"value": 3400, "unit": "rpm"}
